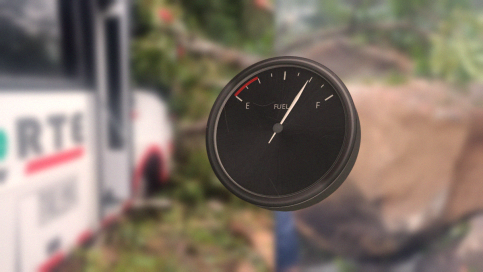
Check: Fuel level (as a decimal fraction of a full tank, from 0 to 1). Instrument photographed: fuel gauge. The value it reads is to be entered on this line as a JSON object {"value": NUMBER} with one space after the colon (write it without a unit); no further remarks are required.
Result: {"value": 0.75}
